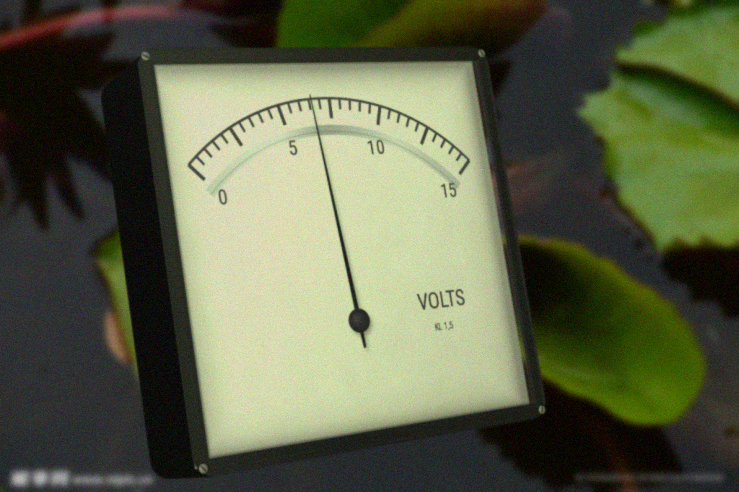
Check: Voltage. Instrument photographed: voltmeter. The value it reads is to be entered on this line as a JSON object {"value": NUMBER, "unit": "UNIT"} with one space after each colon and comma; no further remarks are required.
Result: {"value": 6.5, "unit": "V"}
